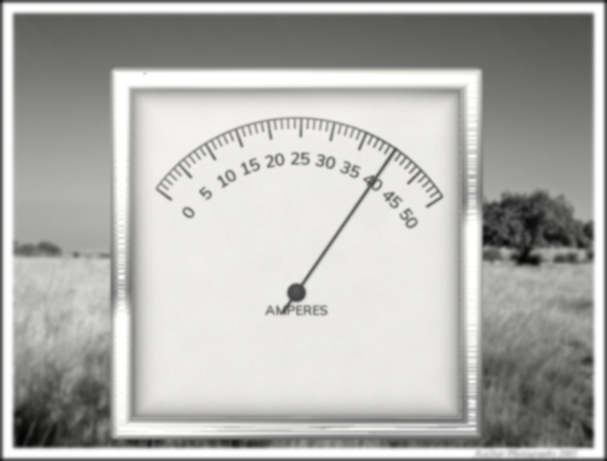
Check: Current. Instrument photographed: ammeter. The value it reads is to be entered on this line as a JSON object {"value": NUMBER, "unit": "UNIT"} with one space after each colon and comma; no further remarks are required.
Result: {"value": 40, "unit": "A"}
